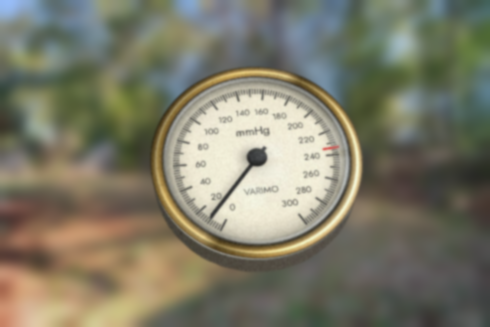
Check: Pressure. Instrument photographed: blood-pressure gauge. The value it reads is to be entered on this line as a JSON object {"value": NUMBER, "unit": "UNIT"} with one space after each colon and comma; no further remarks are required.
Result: {"value": 10, "unit": "mmHg"}
